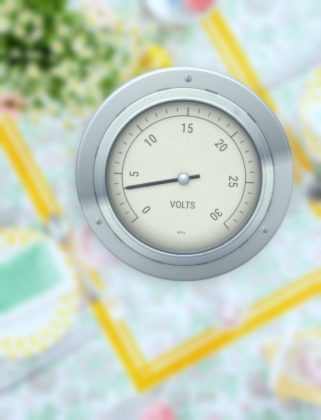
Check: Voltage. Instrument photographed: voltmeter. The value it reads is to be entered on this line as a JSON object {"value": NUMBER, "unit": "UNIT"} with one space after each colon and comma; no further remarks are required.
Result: {"value": 3.5, "unit": "V"}
